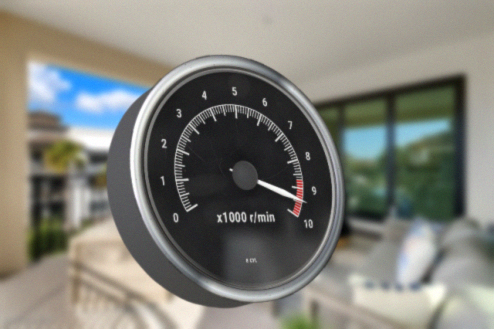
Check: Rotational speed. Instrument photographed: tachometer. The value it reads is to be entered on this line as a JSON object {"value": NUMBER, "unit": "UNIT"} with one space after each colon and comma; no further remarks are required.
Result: {"value": 9500, "unit": "rpm"}
